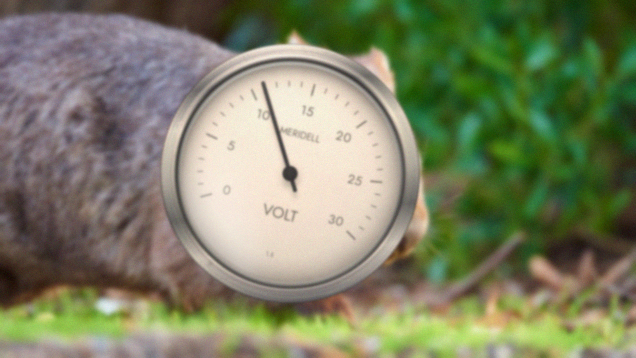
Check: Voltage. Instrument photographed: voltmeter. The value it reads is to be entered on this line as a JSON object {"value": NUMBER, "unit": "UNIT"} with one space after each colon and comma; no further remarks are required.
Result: {"value": 11, "unit": "V"}
